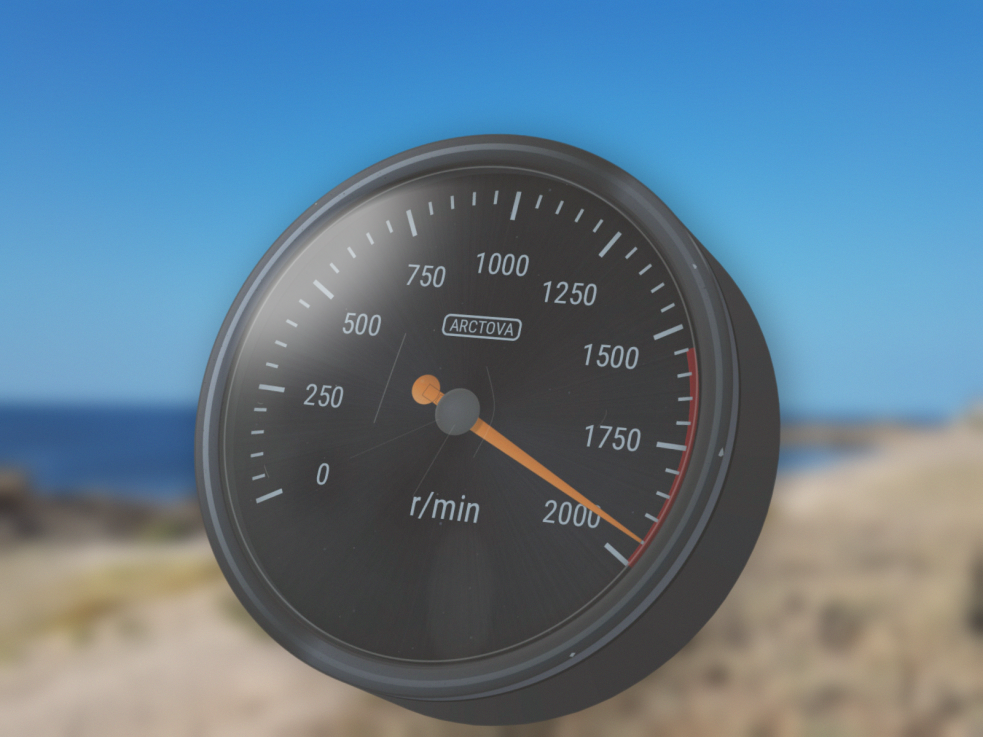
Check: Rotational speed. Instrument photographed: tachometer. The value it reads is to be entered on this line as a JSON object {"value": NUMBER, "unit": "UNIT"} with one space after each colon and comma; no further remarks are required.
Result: {"value": 1950, "unit": "rpm"}
